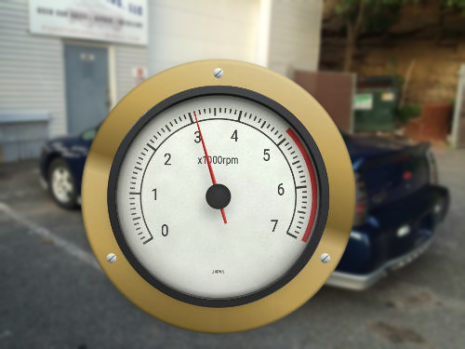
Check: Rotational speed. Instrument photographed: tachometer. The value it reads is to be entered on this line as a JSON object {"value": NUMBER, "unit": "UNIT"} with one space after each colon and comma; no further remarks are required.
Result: {"value": 3100, "unit": "rpm"}
